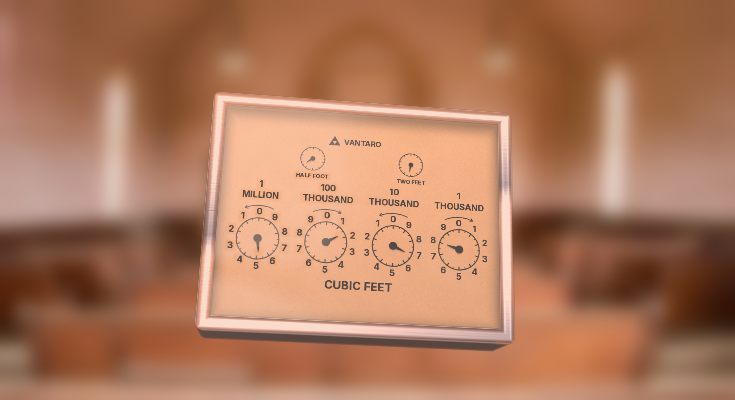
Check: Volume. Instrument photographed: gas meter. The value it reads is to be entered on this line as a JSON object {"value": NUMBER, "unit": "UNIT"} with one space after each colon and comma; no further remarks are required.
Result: {"value": 516800, "unit": "ft³"}
